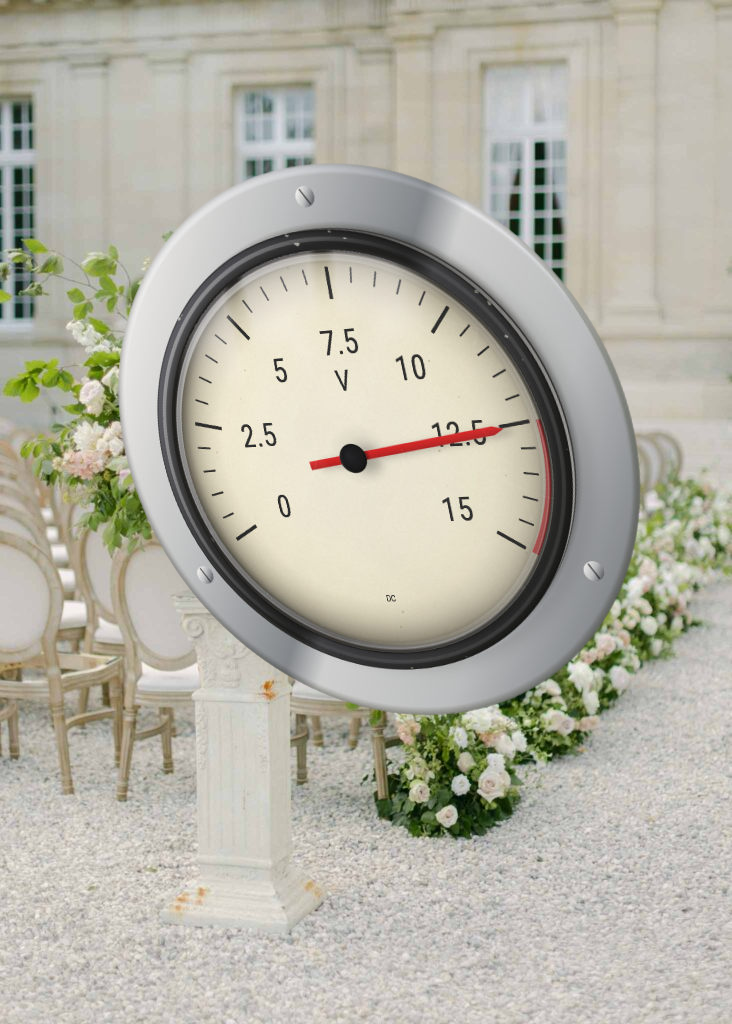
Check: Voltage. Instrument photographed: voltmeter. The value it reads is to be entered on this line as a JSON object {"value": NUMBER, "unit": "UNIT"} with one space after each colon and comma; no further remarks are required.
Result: {"value": 12.5, "unit": "V"}
